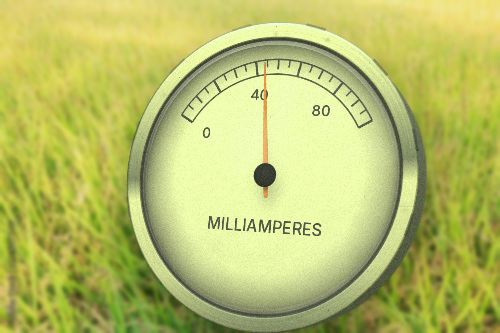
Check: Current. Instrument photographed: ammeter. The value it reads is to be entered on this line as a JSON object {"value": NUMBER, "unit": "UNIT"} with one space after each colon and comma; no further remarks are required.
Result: {"value": 45, "unit": "mA"}
